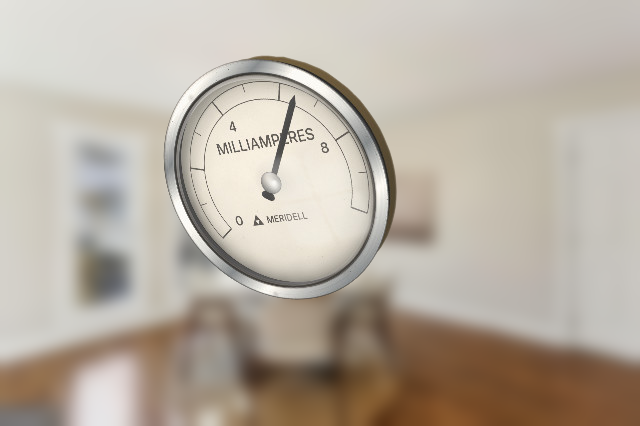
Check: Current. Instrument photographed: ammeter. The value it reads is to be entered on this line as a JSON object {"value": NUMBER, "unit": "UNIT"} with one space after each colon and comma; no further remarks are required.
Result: {"value": 6.5, "unit": "mA"}
